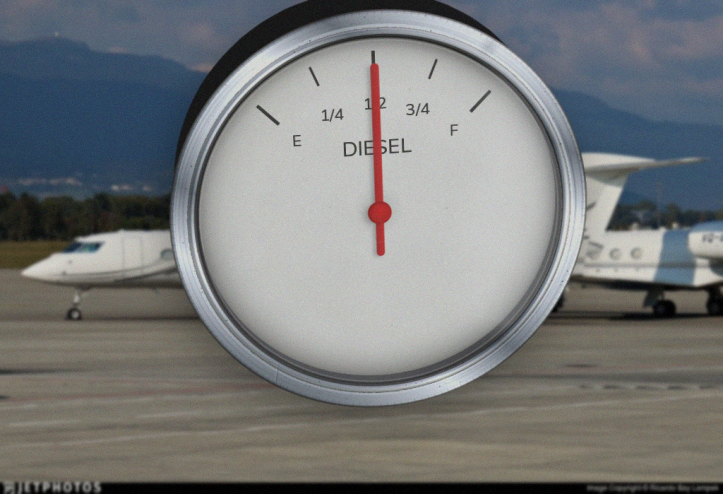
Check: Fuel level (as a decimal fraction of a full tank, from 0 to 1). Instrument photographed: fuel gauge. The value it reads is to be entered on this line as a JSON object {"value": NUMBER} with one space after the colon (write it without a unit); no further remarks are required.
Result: {"value": 0.5}
